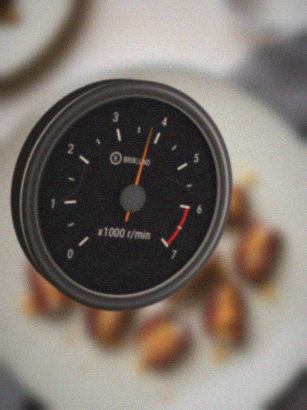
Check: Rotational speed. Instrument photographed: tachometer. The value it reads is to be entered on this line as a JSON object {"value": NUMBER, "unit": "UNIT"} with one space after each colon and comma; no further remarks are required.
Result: {"value": 3750, "unit": "rpm"}
